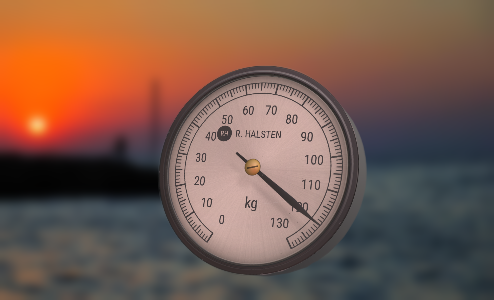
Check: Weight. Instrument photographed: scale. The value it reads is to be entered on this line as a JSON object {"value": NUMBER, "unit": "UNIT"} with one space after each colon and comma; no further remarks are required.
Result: {"value": 120, "unit": "kg"}
